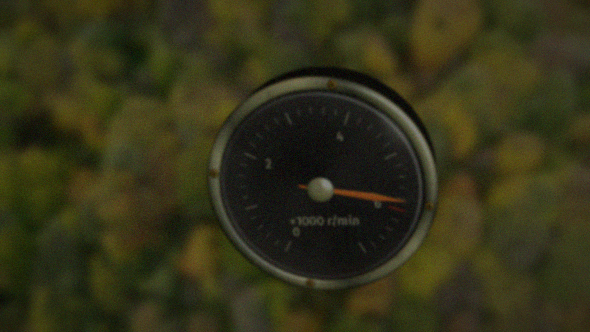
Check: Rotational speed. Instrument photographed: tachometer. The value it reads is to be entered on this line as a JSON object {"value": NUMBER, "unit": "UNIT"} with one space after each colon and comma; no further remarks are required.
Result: {"value": 5800, "unit": "rpm"}
